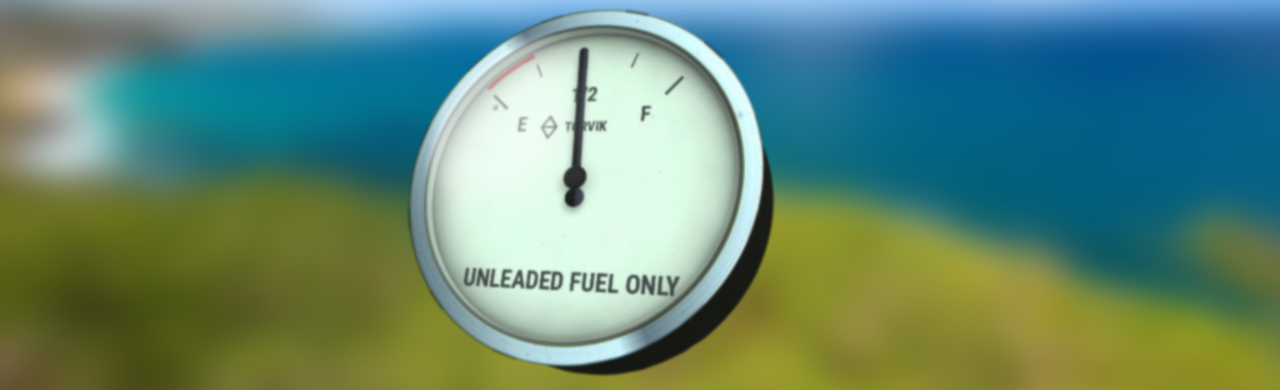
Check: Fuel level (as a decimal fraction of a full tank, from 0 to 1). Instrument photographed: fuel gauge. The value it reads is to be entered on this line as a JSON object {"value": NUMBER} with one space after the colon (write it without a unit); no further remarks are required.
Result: {"value": 0.5}
